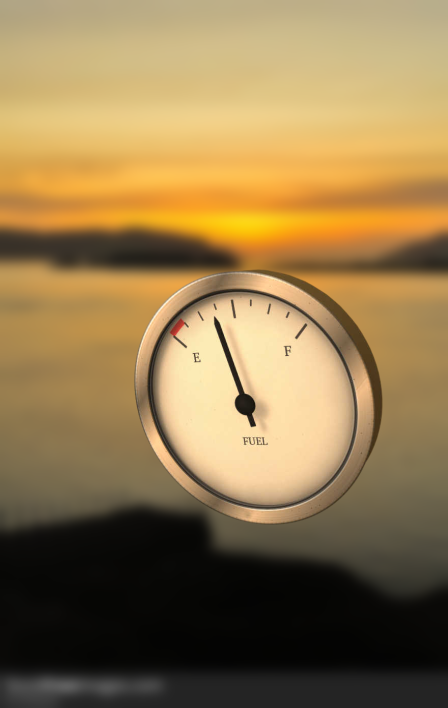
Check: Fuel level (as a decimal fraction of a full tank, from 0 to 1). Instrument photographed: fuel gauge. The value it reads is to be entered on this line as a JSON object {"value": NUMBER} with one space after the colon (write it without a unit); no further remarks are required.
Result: {"value": 0.375}
